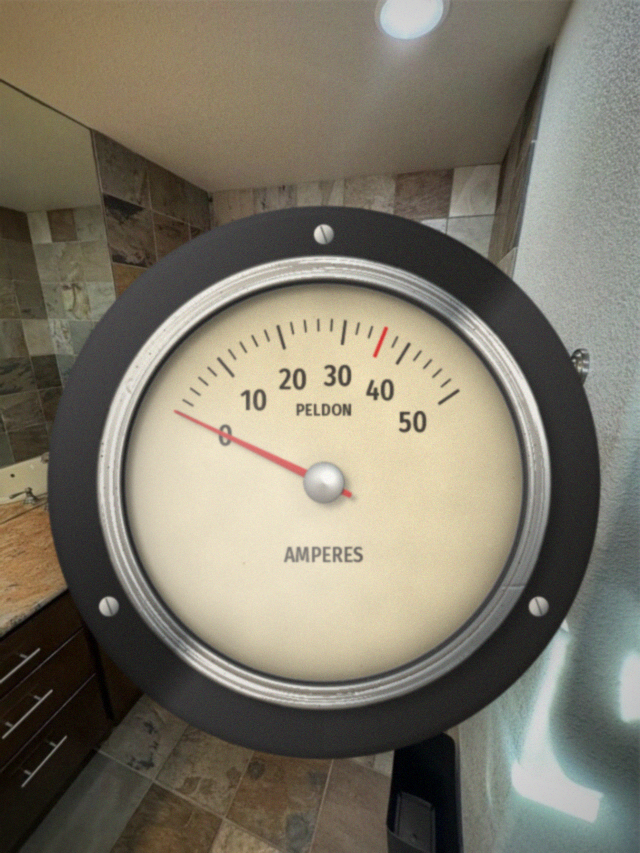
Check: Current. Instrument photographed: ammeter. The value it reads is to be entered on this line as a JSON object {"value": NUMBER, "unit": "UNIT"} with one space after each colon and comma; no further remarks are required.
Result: {"value": 0, "unit": "A"}
